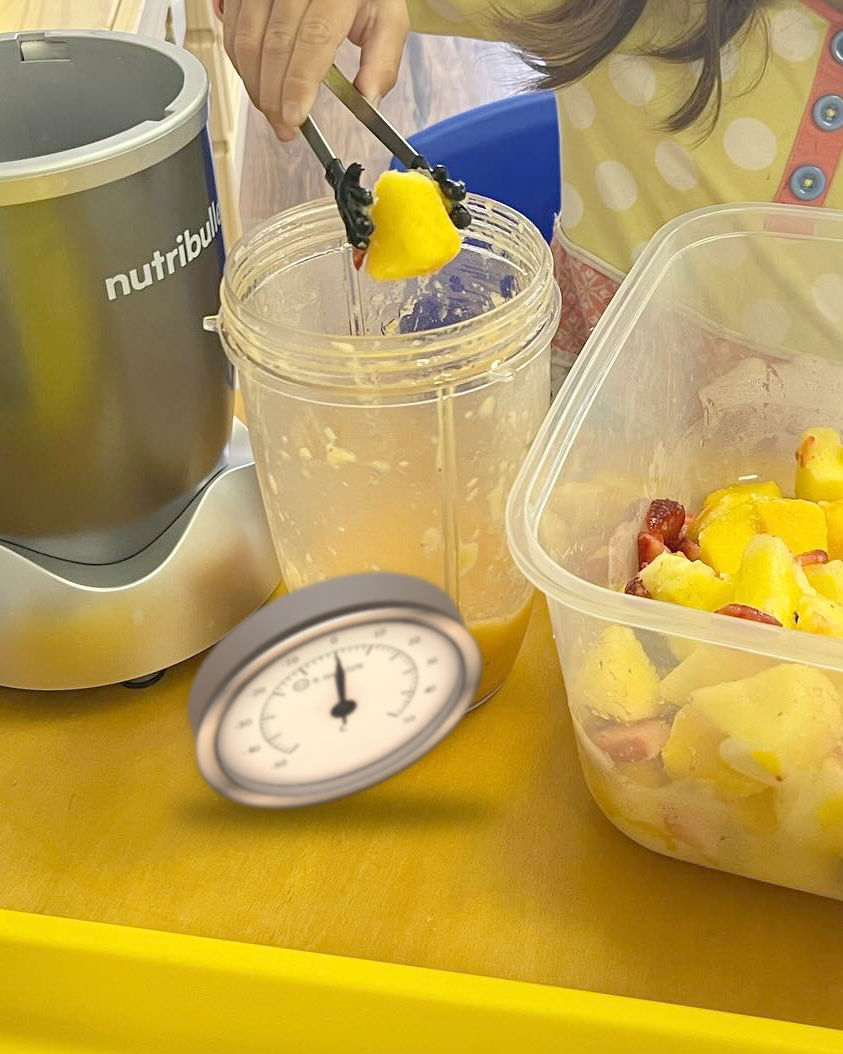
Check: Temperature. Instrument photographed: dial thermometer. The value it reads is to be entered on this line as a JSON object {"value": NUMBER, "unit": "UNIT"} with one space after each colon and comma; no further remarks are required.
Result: {"value": 0, "unit": "°C"}
